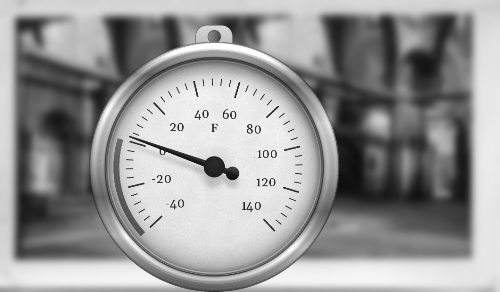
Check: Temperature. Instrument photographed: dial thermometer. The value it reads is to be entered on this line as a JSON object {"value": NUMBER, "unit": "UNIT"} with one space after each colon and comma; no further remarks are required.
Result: {"value": 2, "unit": "°F"}
